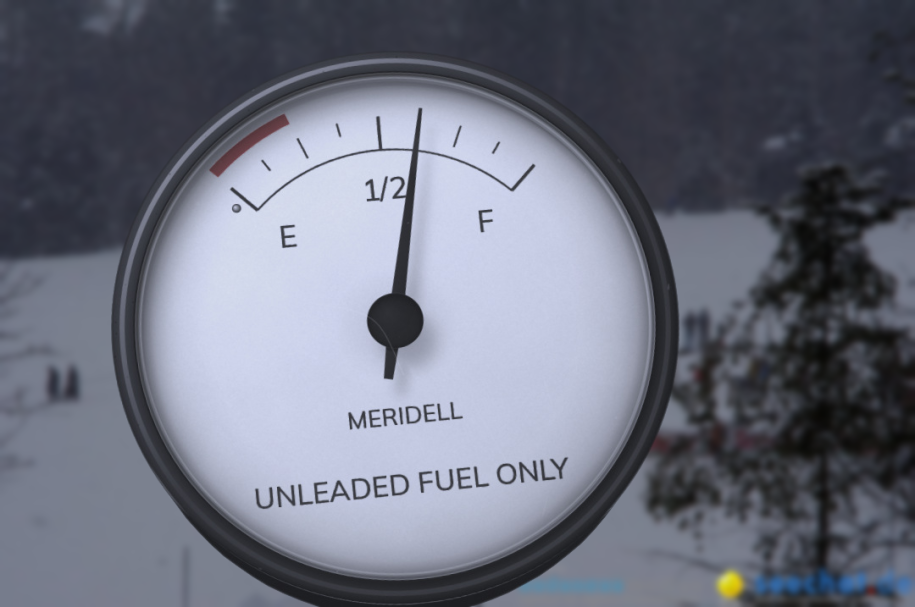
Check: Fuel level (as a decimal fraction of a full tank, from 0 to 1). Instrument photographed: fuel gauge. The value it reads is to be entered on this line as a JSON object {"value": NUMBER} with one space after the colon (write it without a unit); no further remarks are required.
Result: {"value": 0.625}
